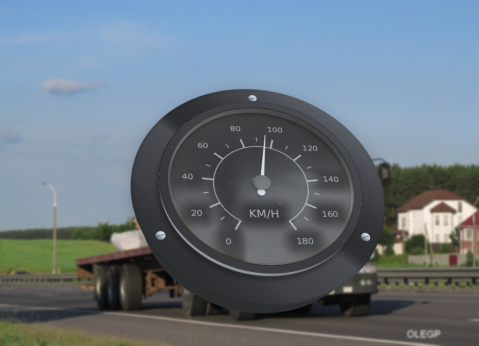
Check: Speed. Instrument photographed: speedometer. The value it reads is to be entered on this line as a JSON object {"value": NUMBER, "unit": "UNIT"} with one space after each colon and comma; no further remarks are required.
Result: {"value": 95, "unit": "km/h"}
